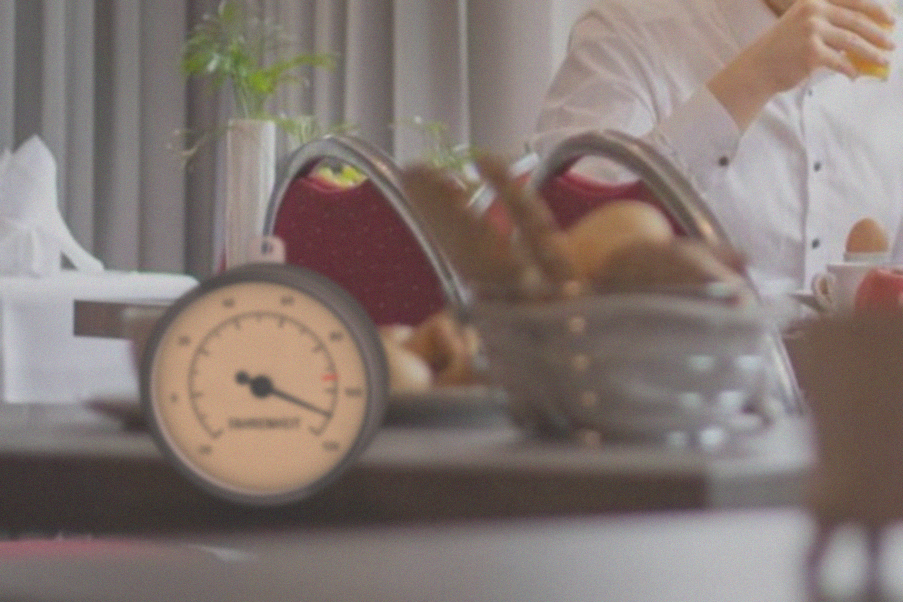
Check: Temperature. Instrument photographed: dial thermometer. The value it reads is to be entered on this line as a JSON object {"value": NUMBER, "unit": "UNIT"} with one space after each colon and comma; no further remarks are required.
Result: {"value": 110, "unit": "°F"}
